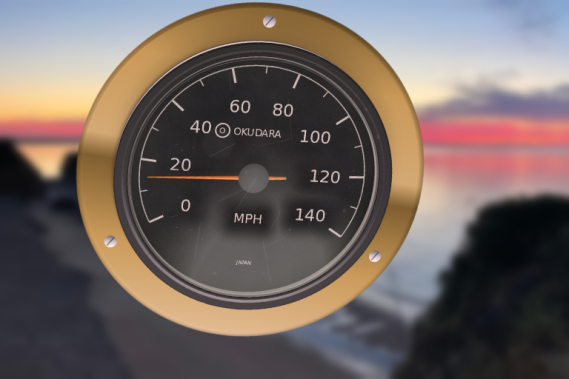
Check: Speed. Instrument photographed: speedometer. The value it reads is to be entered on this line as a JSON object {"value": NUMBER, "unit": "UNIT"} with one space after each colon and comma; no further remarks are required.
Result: {"value": 15, "unit": "mph"}
